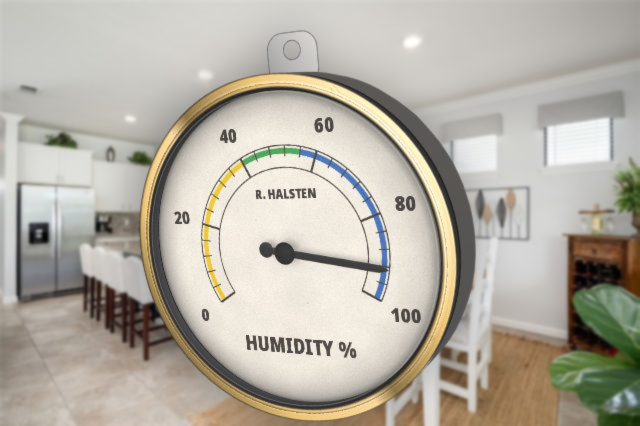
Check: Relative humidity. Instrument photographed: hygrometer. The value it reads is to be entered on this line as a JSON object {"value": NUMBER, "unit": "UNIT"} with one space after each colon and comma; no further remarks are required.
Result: {"value": 92, "unit": "%"}
